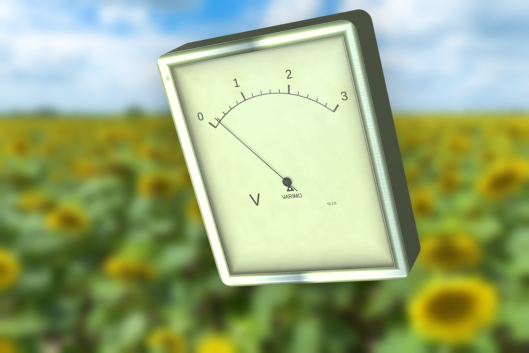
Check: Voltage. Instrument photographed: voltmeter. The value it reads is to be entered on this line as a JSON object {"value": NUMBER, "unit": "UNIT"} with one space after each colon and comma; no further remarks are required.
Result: {"value": 0.2, "unit": "V"}
